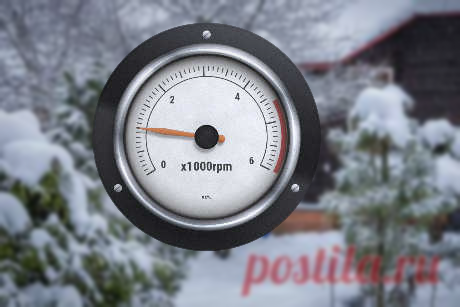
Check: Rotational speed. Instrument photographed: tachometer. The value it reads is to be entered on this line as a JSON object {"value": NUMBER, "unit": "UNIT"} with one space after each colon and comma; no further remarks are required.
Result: {"value": 1000, "unit": "rpm"}
